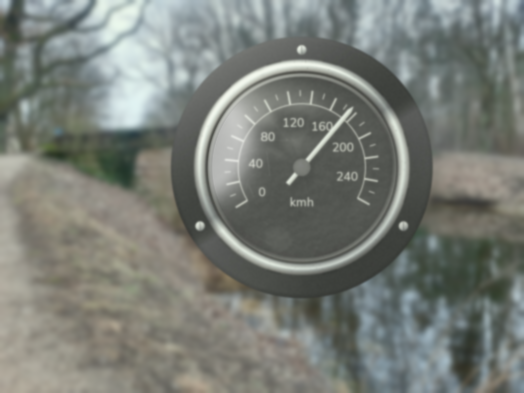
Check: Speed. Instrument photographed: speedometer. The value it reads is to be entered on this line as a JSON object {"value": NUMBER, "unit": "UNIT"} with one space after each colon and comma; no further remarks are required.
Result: {"value": 175, "unit": "km/h"}
